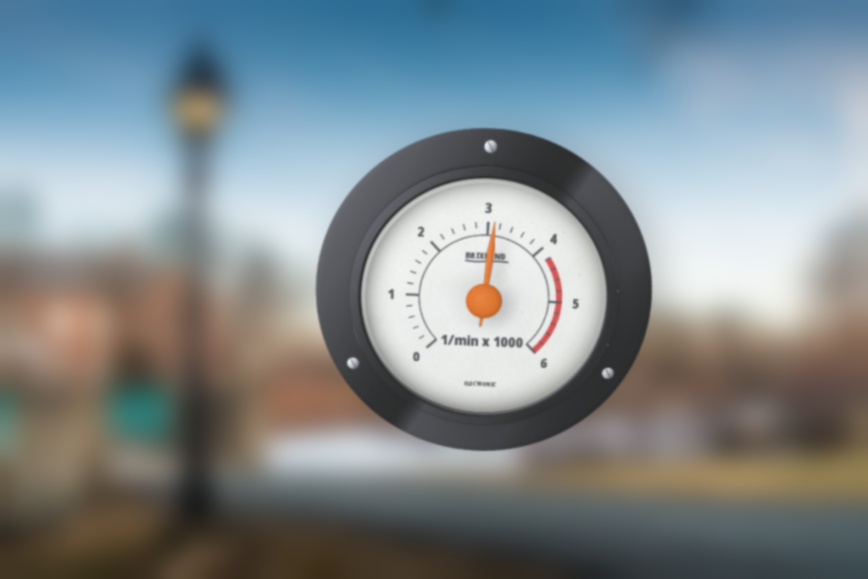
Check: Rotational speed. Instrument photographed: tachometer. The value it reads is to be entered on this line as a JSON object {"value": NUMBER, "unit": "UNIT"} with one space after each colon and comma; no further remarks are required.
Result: {"value": 3100, "unit": "rpm"}
